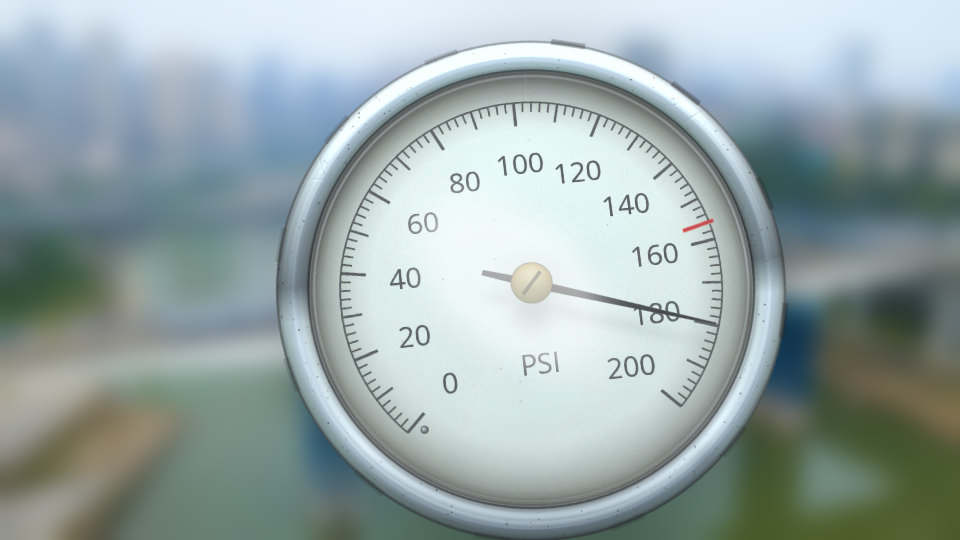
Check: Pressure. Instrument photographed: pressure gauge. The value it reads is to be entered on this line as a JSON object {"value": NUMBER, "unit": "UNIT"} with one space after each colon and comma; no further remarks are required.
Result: {"value": 180, "unit": "psi"}
